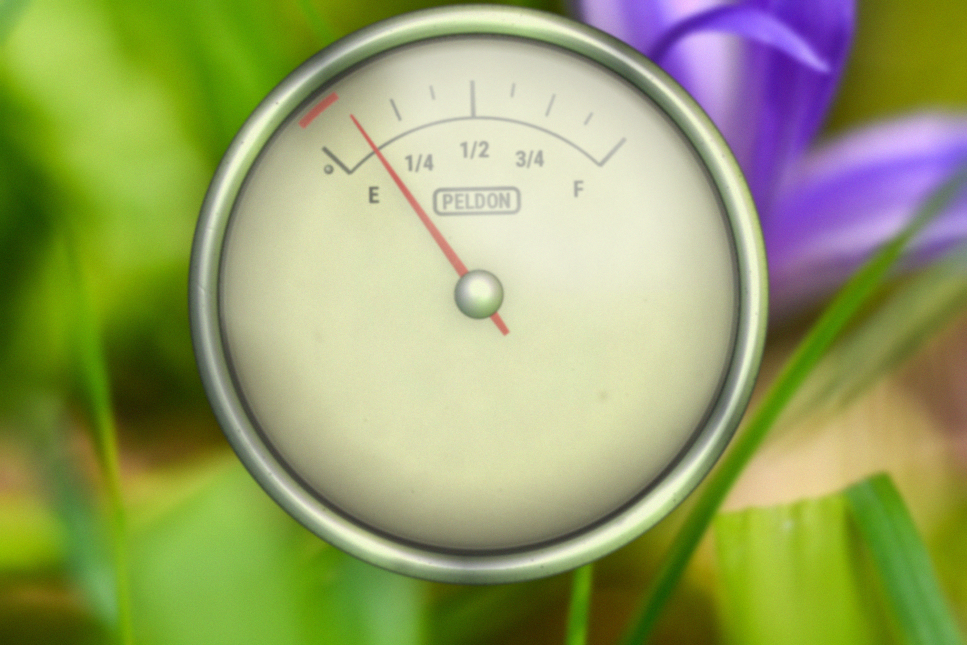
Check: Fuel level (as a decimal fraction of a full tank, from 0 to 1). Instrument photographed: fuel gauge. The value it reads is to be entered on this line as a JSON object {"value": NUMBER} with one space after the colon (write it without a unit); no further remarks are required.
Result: {"value": 0.125}
